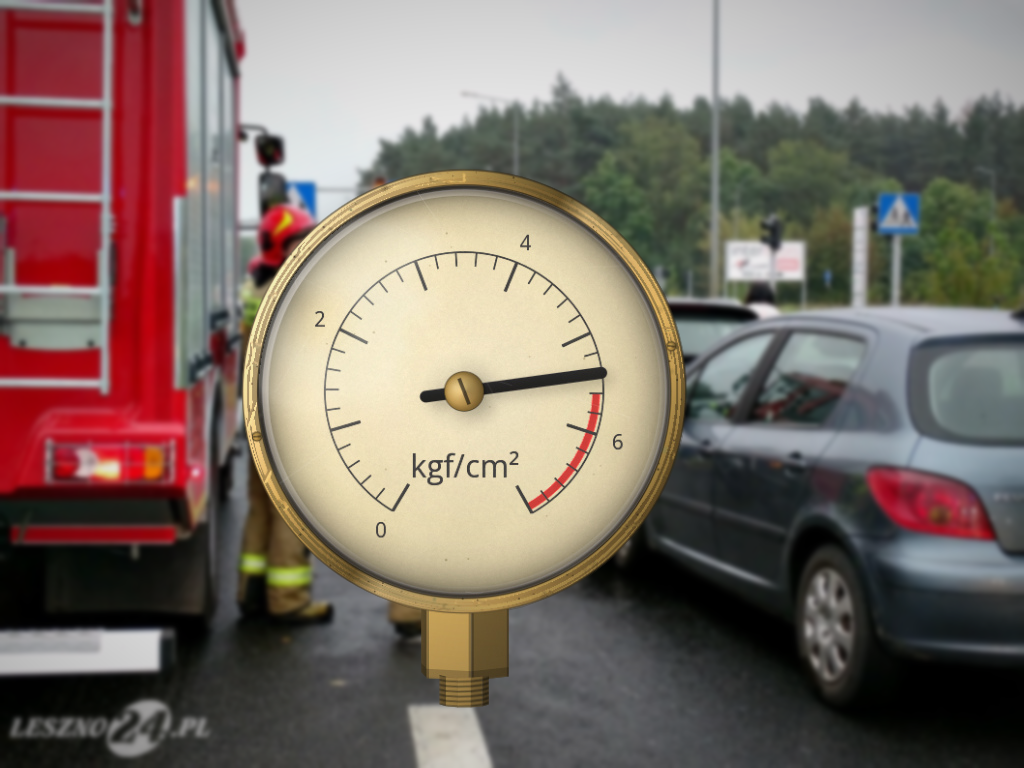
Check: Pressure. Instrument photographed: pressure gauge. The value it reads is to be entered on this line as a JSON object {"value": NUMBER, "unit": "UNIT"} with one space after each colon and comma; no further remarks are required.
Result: {"value": 5.4, "unit": "kg/cm²"}
